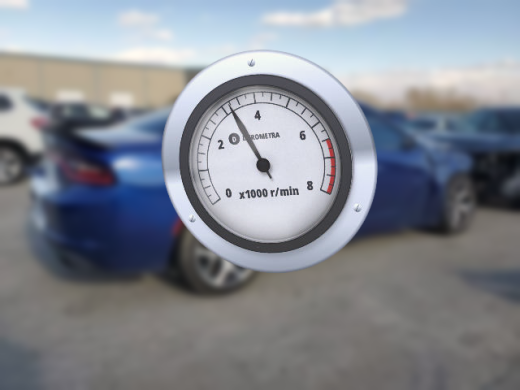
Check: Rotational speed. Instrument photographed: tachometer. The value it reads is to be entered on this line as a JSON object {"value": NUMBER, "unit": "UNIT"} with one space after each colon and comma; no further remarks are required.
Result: {"value": 3250, "unit": "rpm"}
